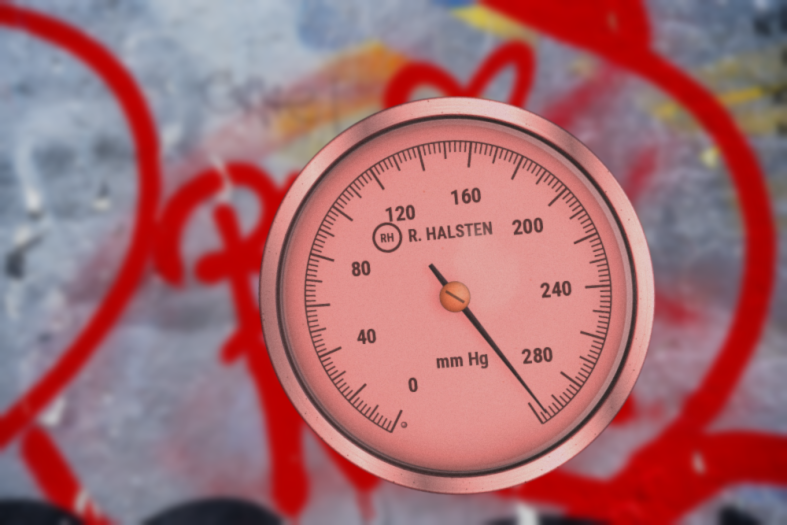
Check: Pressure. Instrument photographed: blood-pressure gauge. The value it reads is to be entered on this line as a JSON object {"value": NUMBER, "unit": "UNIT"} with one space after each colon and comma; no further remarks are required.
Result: {"value": 296, "unit": "mmHg"}
